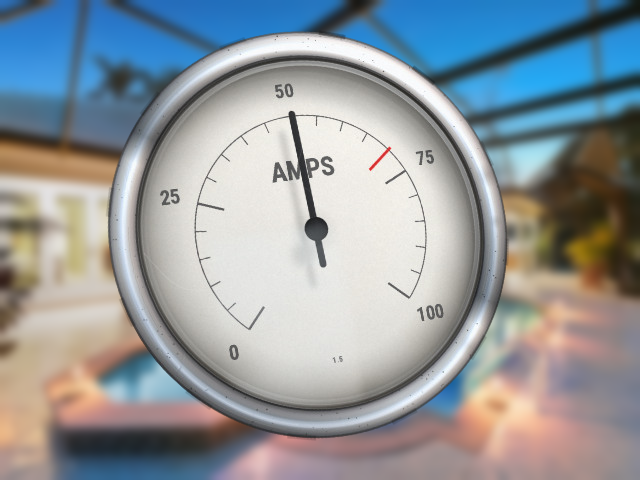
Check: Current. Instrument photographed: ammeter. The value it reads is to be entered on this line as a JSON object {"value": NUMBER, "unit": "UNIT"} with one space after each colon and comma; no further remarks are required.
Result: {"value": 50, "unit": "A"}
